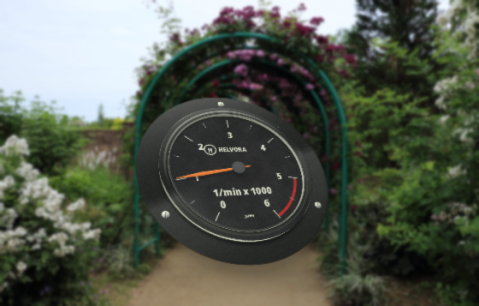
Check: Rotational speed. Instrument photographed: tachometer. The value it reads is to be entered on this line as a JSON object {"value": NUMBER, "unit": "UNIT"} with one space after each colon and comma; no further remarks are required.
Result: {"value": 1000, "unit": "rpm"}
